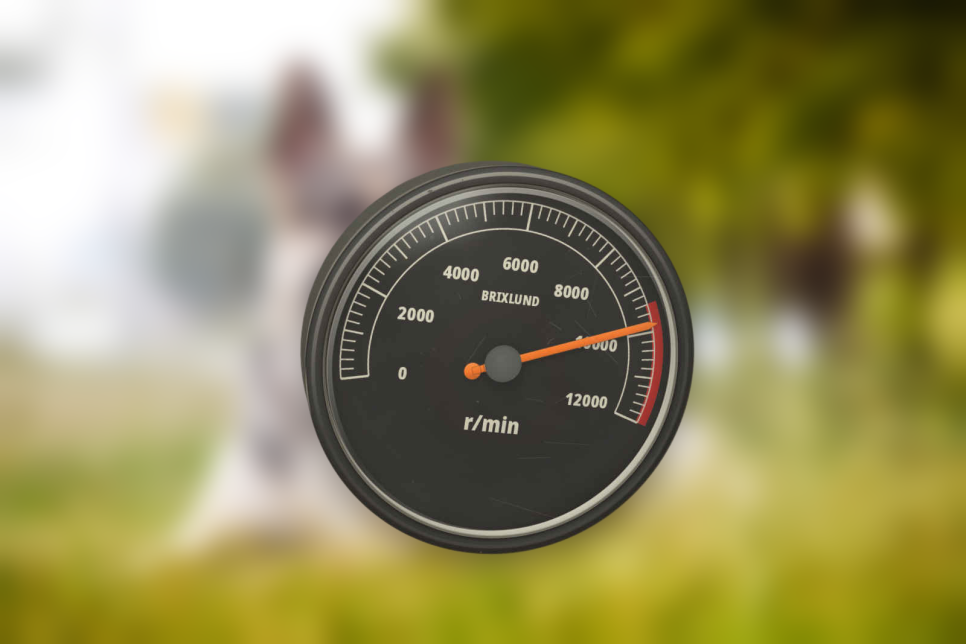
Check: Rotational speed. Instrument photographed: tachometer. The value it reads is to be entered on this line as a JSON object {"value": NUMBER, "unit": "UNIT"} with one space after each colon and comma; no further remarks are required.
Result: {"value": 9800, "unit": "rpm"}
